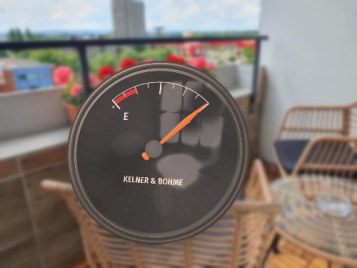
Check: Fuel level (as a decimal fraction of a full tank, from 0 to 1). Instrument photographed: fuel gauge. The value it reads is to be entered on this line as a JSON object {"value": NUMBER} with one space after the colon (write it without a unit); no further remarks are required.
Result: {"value": 1}
